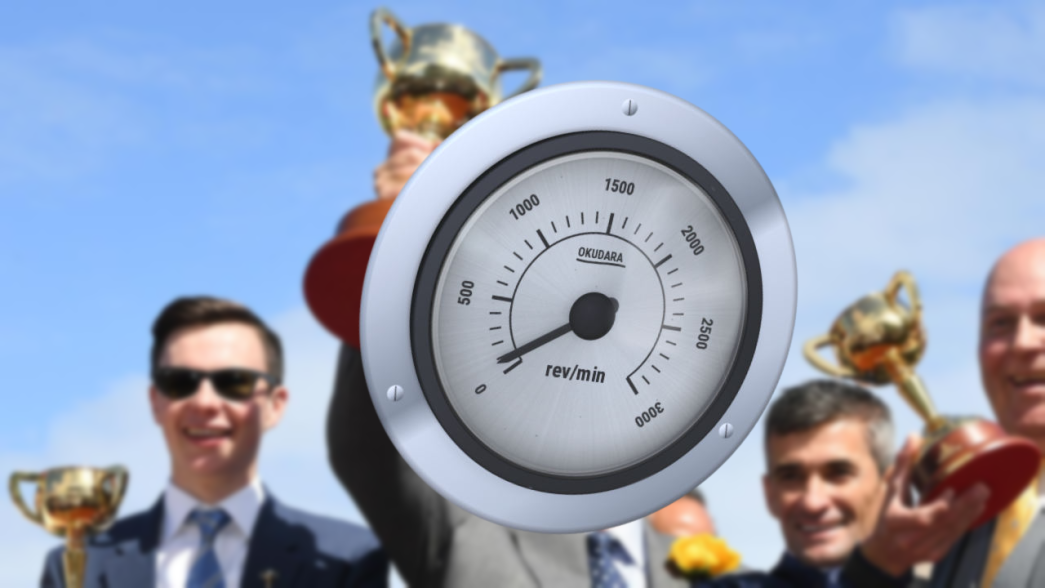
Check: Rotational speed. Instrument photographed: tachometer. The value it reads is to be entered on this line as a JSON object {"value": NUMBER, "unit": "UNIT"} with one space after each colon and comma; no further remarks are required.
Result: {"value": 100, "unit": "rpm"}
